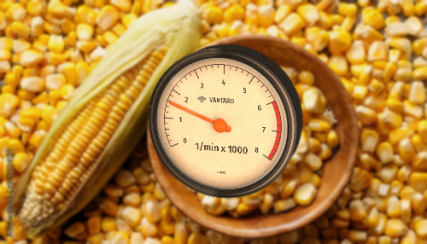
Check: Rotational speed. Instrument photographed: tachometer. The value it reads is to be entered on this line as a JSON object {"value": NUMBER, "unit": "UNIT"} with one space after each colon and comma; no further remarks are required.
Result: {"value": 1600, "unit": "rpm"}
